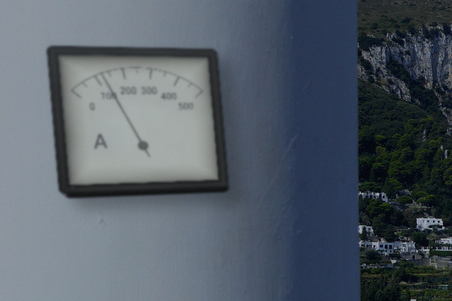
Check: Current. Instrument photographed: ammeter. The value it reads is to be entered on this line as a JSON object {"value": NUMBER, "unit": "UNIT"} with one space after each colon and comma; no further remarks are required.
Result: {"value": 125, "unit": "A"}
